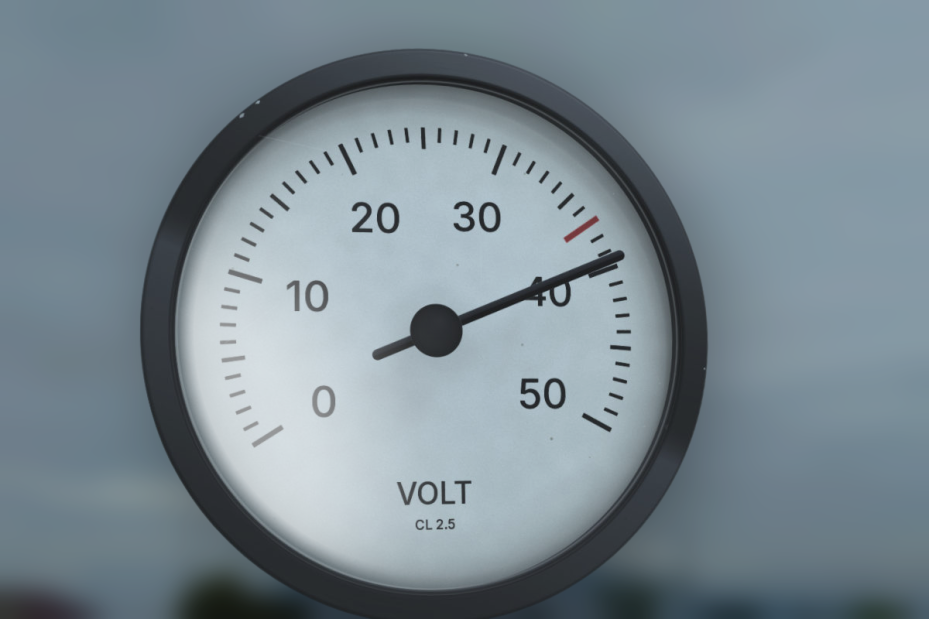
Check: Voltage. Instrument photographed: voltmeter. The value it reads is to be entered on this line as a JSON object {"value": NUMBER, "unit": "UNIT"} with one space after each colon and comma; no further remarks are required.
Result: {"value": 39.5, "unit": "V"}
